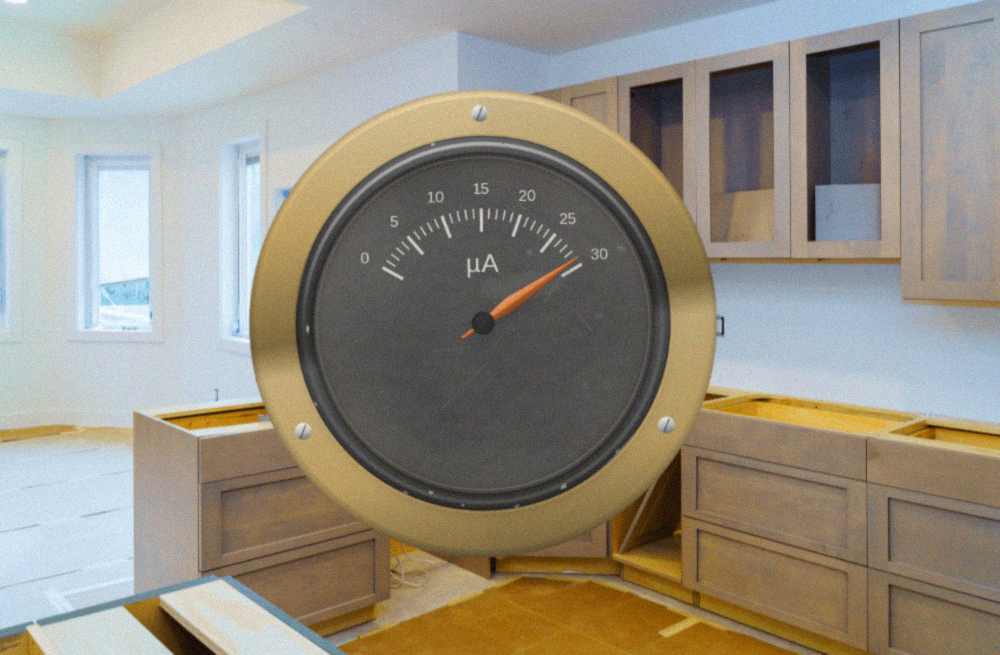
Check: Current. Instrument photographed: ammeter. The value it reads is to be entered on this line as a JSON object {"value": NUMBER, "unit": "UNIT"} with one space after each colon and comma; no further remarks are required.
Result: {"value": 29, "unit": "µA"}
